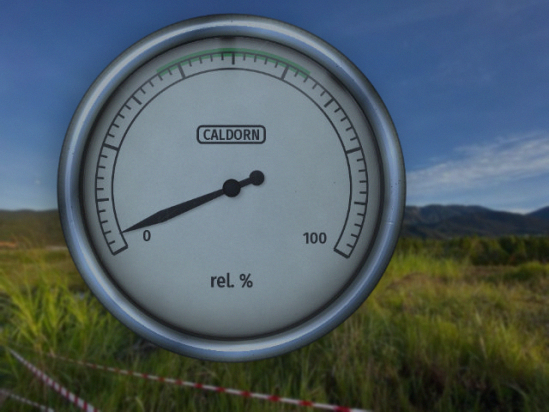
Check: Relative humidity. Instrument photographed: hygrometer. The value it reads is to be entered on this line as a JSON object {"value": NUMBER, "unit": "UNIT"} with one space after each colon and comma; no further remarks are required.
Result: {"value": 3, "unit": "%"}
